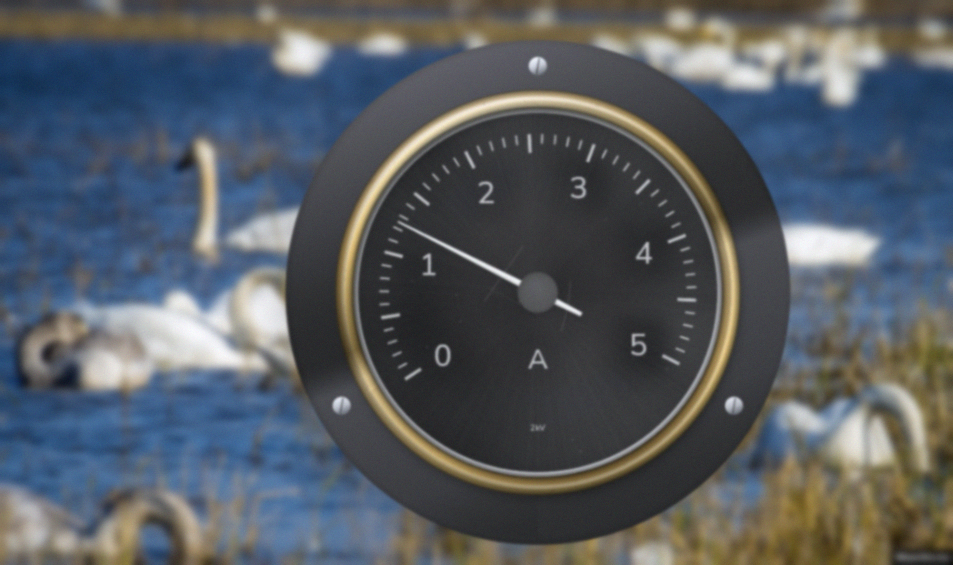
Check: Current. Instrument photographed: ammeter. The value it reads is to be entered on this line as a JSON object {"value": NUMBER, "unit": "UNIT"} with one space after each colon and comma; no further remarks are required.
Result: {"value": 1.25, "unit": "A"}
